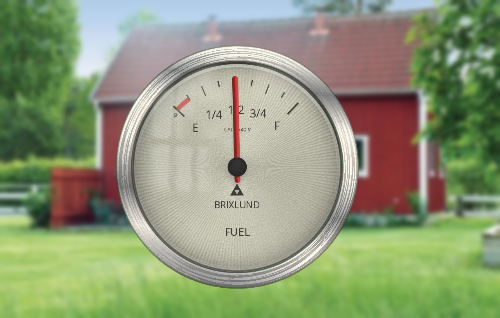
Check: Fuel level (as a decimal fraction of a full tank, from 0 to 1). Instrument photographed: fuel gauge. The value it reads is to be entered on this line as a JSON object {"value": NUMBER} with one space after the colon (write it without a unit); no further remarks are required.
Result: {"value": 0.5}
